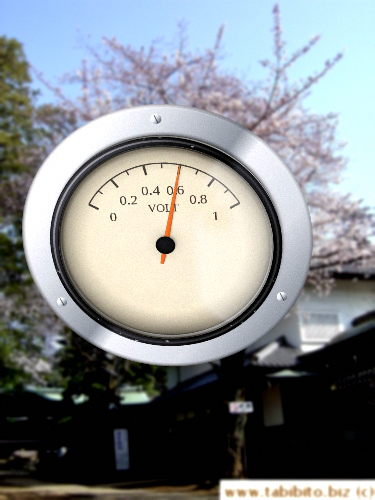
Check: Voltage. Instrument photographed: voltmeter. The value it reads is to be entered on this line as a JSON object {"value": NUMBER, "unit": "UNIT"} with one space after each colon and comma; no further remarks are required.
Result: {"value": 0.6, "unit": "V"}
